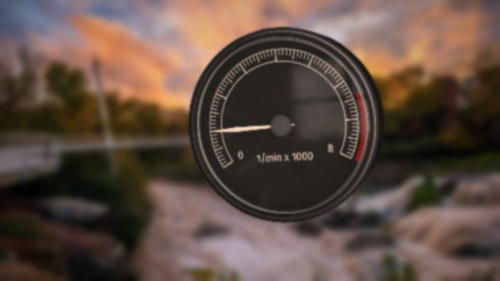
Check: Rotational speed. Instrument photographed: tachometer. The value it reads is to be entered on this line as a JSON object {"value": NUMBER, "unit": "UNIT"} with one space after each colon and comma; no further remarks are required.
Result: {"value": 1000, "unit": "rpm"}
